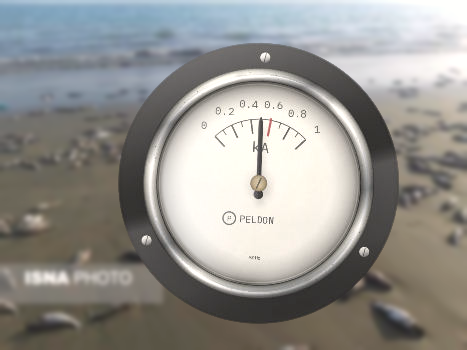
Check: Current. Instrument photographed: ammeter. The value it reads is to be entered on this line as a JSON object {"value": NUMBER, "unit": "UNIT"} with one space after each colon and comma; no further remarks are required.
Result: {"value": 0.5, "unit": "kA"}
